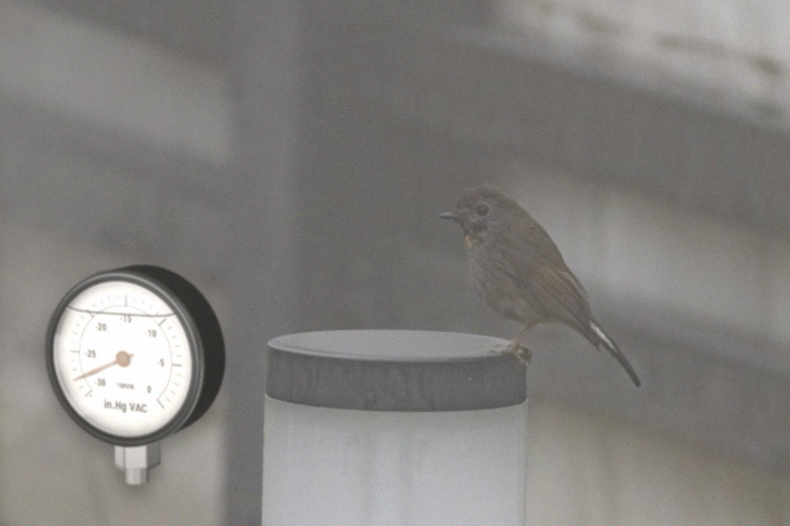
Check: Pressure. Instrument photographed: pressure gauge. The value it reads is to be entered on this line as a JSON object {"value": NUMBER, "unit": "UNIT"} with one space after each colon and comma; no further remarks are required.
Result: {"value": -28, "unit": "inHg"}
